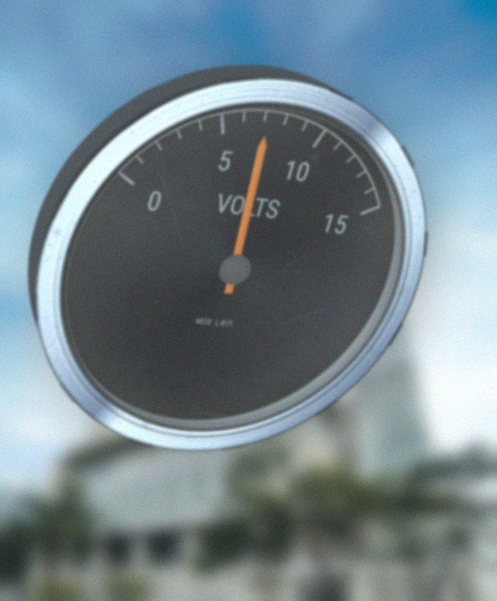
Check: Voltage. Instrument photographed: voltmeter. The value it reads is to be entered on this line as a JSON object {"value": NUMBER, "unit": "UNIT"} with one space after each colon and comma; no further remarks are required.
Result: {"value": 7, "unit": "V"}
